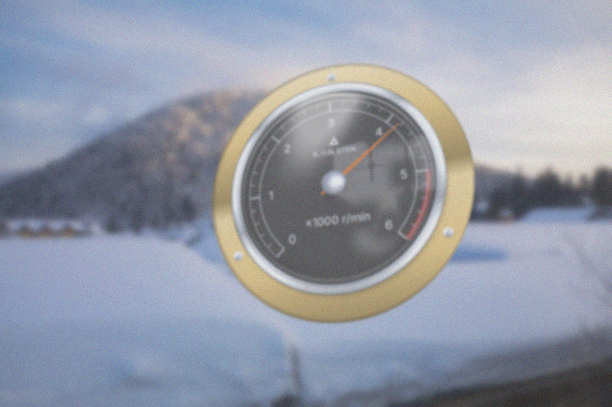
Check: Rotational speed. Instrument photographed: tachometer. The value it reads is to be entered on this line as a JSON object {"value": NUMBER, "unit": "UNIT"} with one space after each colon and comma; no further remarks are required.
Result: {"value": 4200, "unit": "rpm"}
